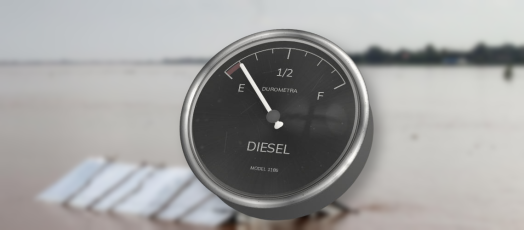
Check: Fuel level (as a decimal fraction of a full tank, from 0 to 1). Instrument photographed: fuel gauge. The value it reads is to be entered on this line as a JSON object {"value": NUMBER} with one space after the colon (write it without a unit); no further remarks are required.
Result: {"value": 0.125}
